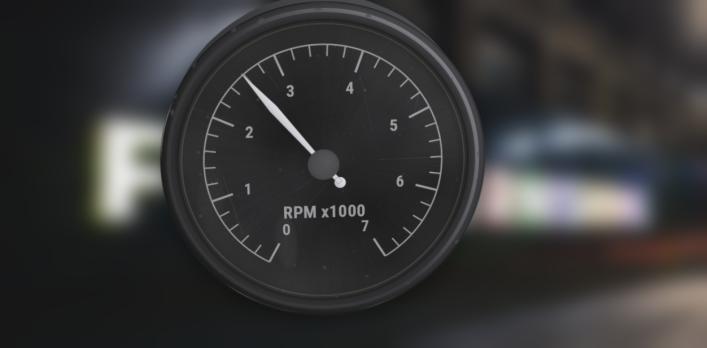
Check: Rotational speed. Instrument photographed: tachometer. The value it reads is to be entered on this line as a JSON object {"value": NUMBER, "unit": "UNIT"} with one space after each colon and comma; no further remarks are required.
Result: {"value": 2600, "unit": "rpm"}
